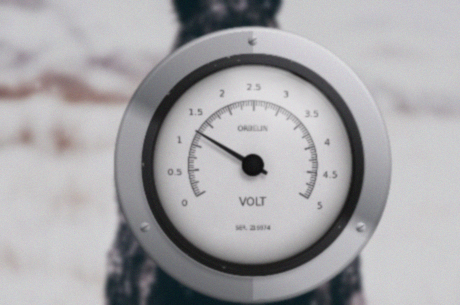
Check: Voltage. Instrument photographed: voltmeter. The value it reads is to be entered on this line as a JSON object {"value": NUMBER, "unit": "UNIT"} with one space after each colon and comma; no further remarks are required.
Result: {"value": 1.25, "unit": "V"}
